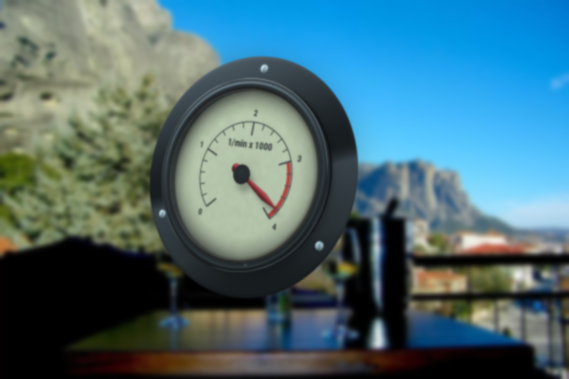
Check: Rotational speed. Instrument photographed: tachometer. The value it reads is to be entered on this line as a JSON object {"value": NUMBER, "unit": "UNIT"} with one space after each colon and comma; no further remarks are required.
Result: {"value": 3800, "unit": "rpm"}
